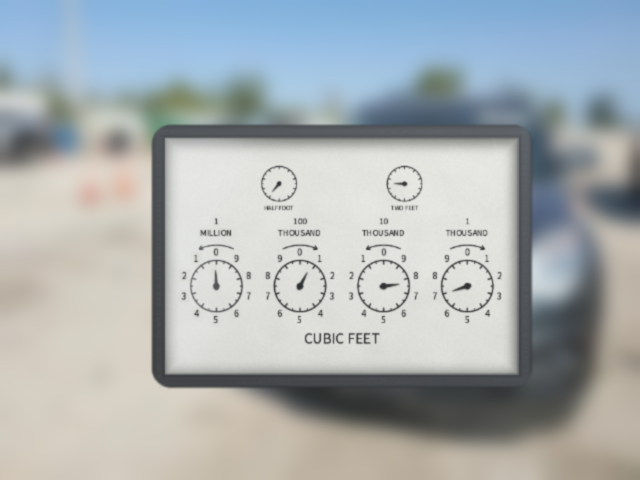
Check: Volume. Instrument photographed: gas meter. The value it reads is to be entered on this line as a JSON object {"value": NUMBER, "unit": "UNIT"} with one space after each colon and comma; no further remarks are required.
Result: {"value": 7700, "unit": "ft³"}
